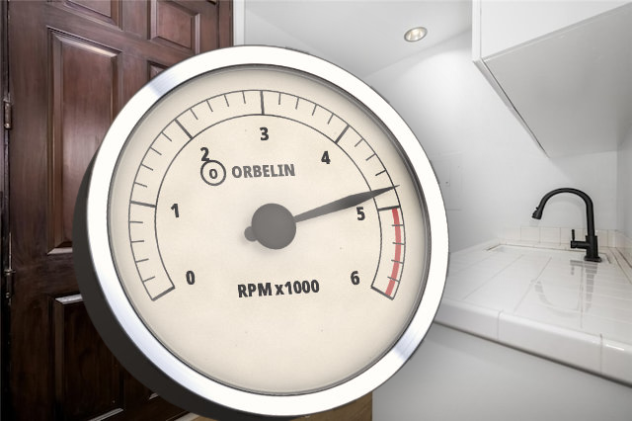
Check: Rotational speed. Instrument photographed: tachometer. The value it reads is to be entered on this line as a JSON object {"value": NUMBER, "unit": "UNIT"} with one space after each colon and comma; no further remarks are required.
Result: {"value": 4800, "unit": "rpm"}
